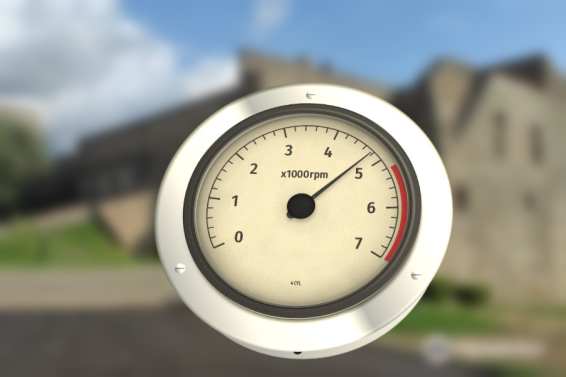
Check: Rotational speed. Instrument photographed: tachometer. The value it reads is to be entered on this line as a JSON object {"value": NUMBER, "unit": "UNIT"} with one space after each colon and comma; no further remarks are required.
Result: {"value": 4800, "unit": "rpm"}
